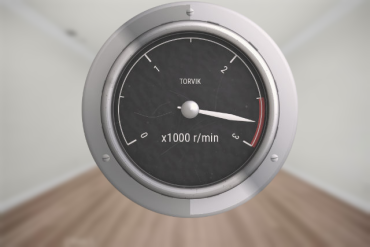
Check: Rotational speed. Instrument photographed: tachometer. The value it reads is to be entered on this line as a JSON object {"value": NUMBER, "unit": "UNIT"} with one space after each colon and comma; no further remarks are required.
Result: {"value": 2750, "unit": "rpm"}
